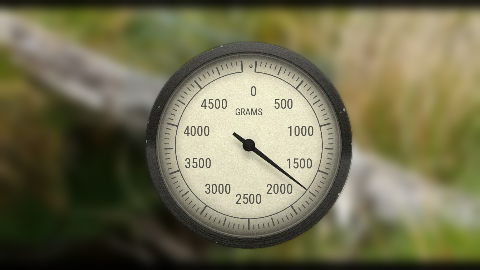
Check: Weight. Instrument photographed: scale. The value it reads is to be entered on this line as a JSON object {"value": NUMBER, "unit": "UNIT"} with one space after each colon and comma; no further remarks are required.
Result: {"value": 1750, "unit": "g"}
